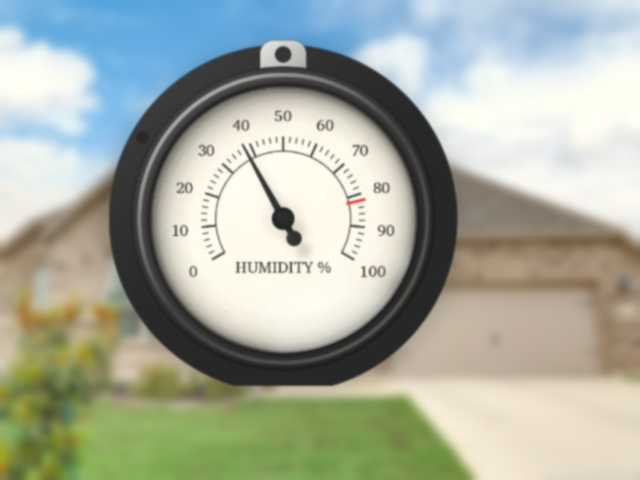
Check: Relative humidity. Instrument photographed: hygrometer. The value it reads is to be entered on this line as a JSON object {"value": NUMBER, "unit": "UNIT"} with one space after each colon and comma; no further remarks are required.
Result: {"value": 38, "unit": "%"}
